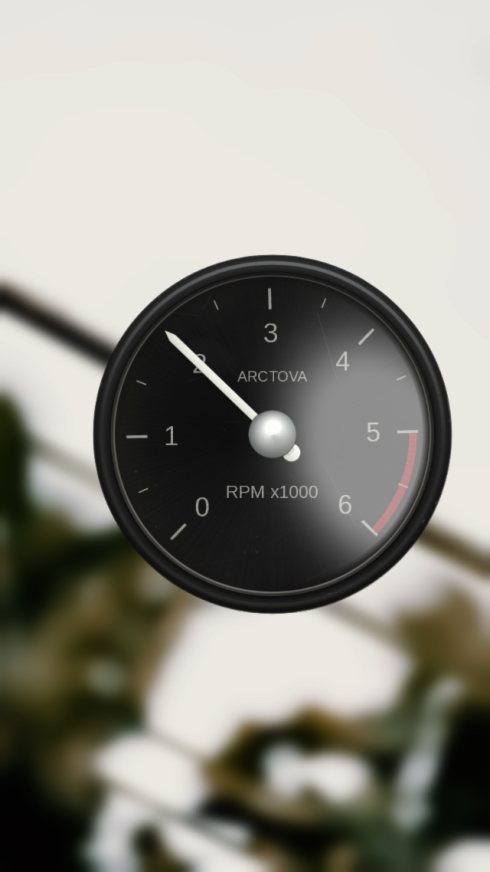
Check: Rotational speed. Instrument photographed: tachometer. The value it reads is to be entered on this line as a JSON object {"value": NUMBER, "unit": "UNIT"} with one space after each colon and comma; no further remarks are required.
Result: {"value": 2000, "unit": "rpm"}
